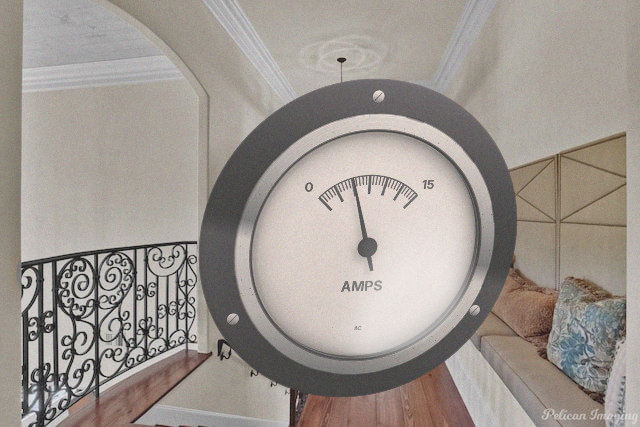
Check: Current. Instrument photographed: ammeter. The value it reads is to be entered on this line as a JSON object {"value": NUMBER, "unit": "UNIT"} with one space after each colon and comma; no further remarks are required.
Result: {"value": 5, "unit": "A"}
